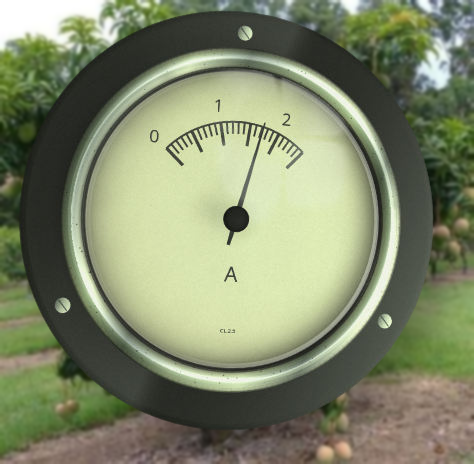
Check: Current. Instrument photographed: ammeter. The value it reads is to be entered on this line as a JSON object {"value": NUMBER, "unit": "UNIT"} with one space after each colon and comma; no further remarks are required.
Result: {"value": 1.7, "unit": "A"}
